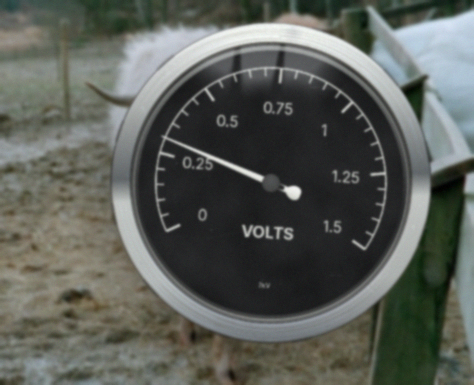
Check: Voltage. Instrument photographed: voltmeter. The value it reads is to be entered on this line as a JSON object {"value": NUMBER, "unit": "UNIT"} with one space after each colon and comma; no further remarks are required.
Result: {"value": 0.3, "unit": "V"}
